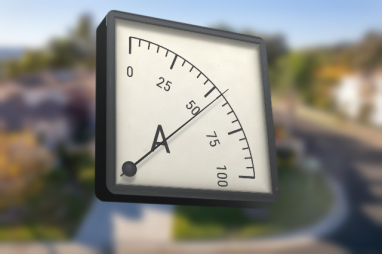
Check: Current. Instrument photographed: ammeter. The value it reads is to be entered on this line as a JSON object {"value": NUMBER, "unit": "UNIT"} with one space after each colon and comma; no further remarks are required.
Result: {"value": 55, "unit": "A"}
